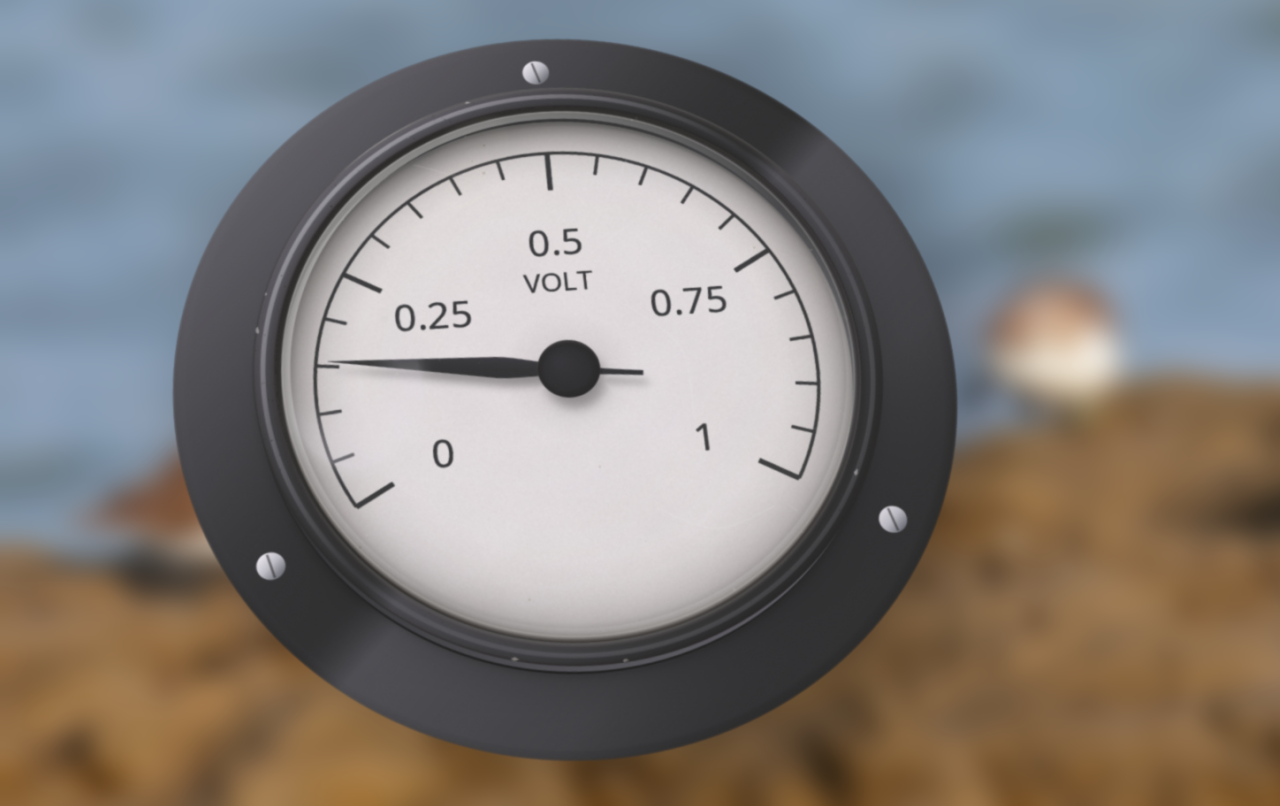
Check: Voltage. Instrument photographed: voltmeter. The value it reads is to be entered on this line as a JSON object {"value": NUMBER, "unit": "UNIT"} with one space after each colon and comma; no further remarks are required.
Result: {"value": 0.15, "unit": "V"}
